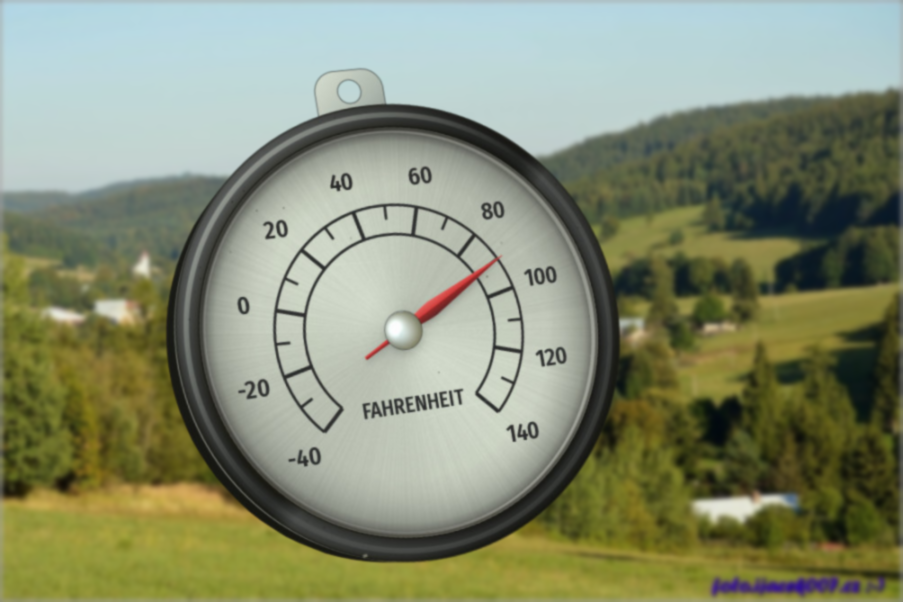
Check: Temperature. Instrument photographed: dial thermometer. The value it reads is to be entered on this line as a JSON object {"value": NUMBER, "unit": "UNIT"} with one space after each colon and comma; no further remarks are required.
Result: {"value": 90, "unit": "°F"}
